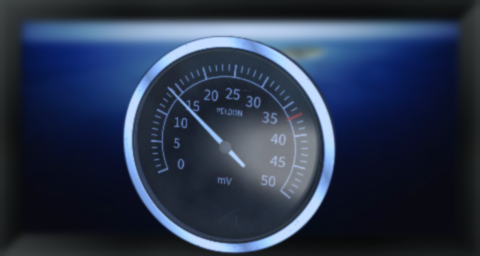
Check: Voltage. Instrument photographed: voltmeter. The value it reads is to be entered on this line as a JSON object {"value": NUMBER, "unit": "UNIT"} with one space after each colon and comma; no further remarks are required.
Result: {"value": 14, "unit": "mV"}
